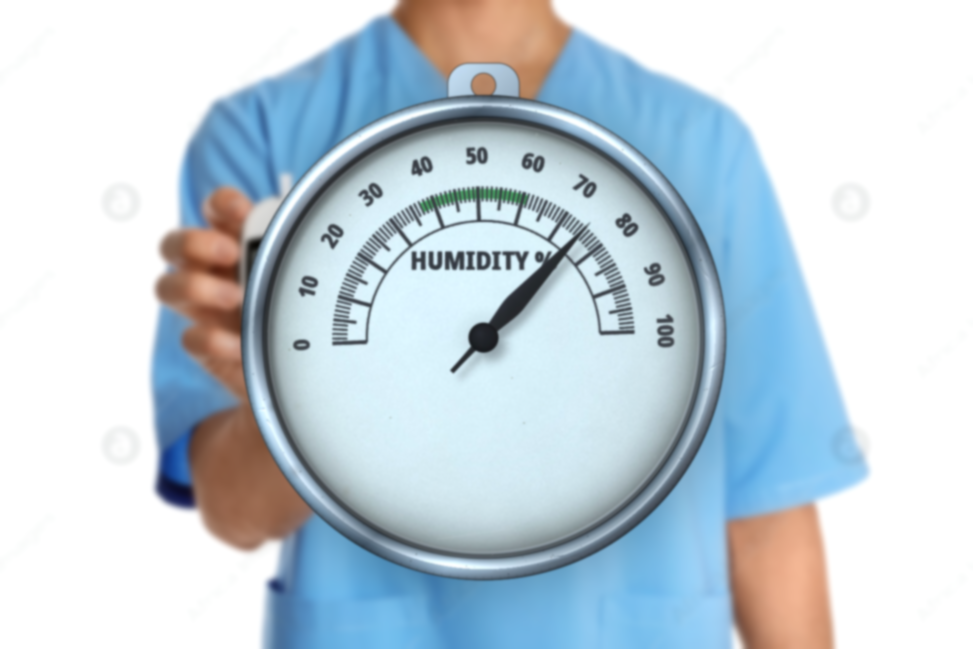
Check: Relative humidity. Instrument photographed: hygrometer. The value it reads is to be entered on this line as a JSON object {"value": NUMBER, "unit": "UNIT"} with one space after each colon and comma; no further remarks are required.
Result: {"value": 75, "unit": "%"}
